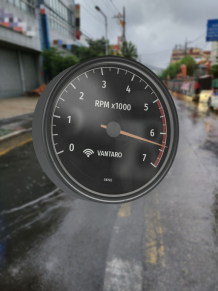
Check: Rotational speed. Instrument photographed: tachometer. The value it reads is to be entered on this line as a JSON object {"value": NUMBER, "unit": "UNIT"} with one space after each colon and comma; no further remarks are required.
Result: {"value": 6375, "unit": "rpm"}
